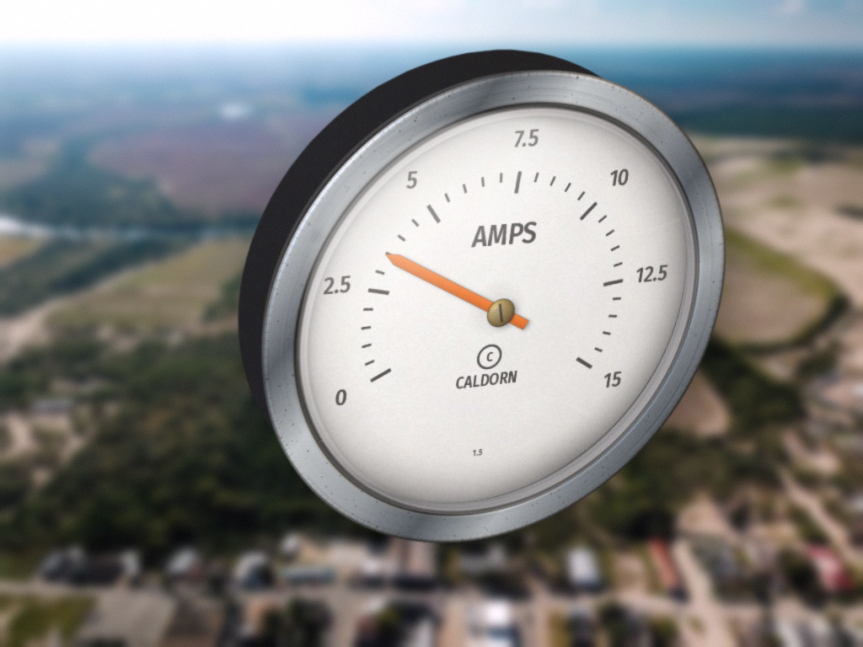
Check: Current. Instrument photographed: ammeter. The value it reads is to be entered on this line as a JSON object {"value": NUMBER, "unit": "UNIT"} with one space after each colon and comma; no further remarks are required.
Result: {"value": 3.5, "unit": "A"}
